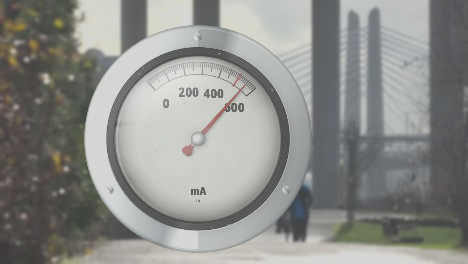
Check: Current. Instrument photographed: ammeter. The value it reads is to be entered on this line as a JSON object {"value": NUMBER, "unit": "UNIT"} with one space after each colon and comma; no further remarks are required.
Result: {"value": 550, "unit": "mA"}
